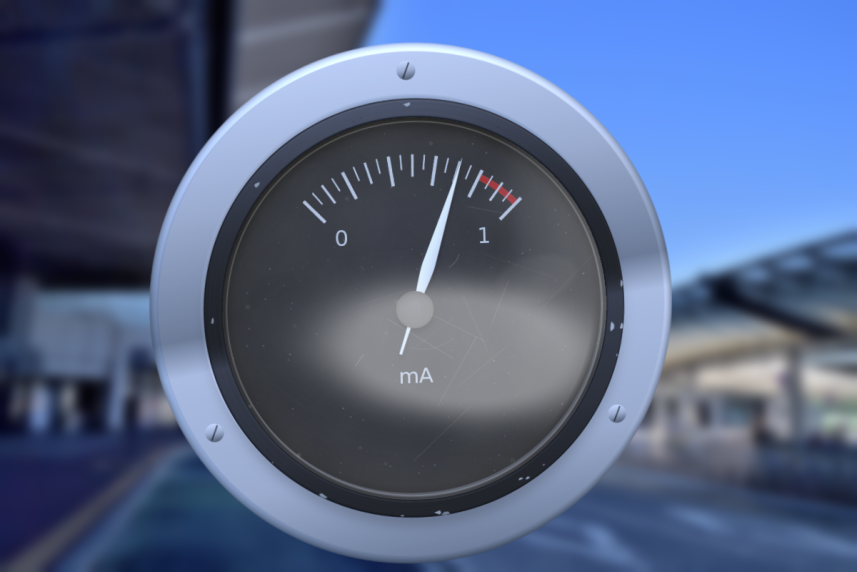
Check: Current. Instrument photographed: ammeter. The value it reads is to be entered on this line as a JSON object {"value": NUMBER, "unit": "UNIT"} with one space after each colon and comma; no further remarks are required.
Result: {"value": 0.7, "unit": "mA"}
